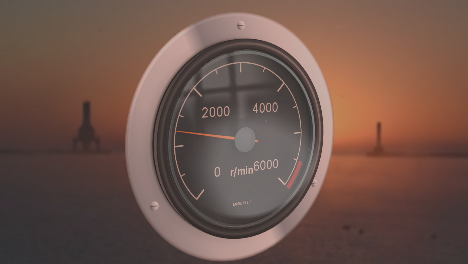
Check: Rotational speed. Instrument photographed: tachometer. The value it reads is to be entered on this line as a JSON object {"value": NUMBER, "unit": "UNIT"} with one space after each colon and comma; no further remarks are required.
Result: {"value": 1250, "unit": "rpm"}
